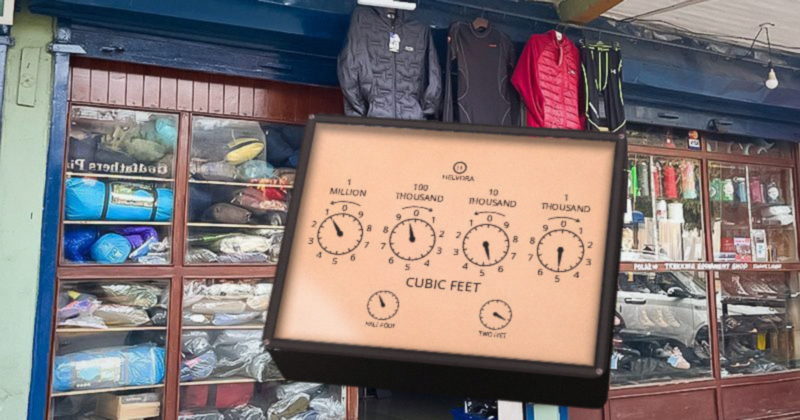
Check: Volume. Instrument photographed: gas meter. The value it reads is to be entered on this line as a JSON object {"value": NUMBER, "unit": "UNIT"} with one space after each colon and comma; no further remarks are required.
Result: {"value": 95500, "unit": "ft³"}
